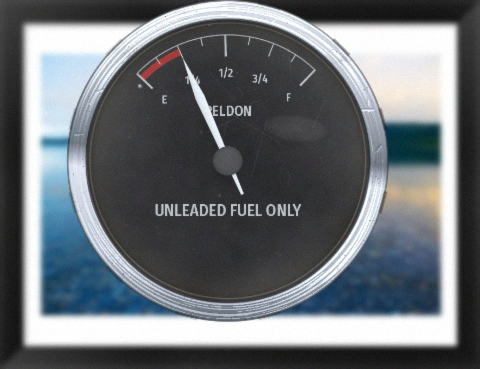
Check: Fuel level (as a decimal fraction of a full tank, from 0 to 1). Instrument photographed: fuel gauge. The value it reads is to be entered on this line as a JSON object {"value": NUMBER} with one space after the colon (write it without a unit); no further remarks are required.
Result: {"value": 0.25}
